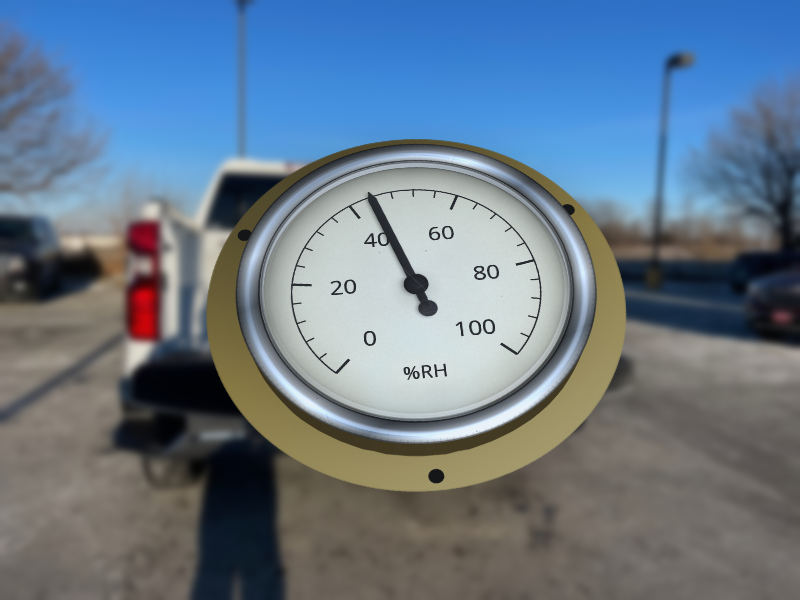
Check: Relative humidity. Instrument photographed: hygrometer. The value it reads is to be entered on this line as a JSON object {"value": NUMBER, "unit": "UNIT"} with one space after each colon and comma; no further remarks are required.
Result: {"value": 44, "unit": "%"}
